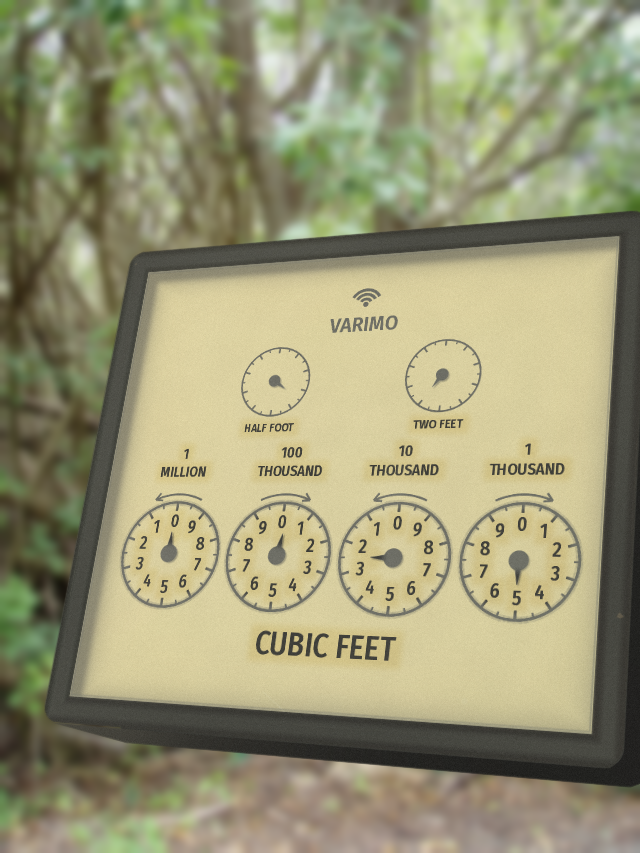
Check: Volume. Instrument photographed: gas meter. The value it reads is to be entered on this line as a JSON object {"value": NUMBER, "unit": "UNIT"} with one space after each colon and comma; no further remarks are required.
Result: {"value": 2500, "unit": "ft³"}
